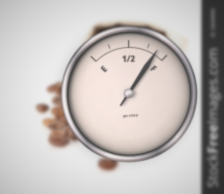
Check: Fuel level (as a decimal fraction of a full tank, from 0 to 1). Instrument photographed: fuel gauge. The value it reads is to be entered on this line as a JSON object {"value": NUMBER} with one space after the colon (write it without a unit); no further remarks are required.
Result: {"value": 0.875}
